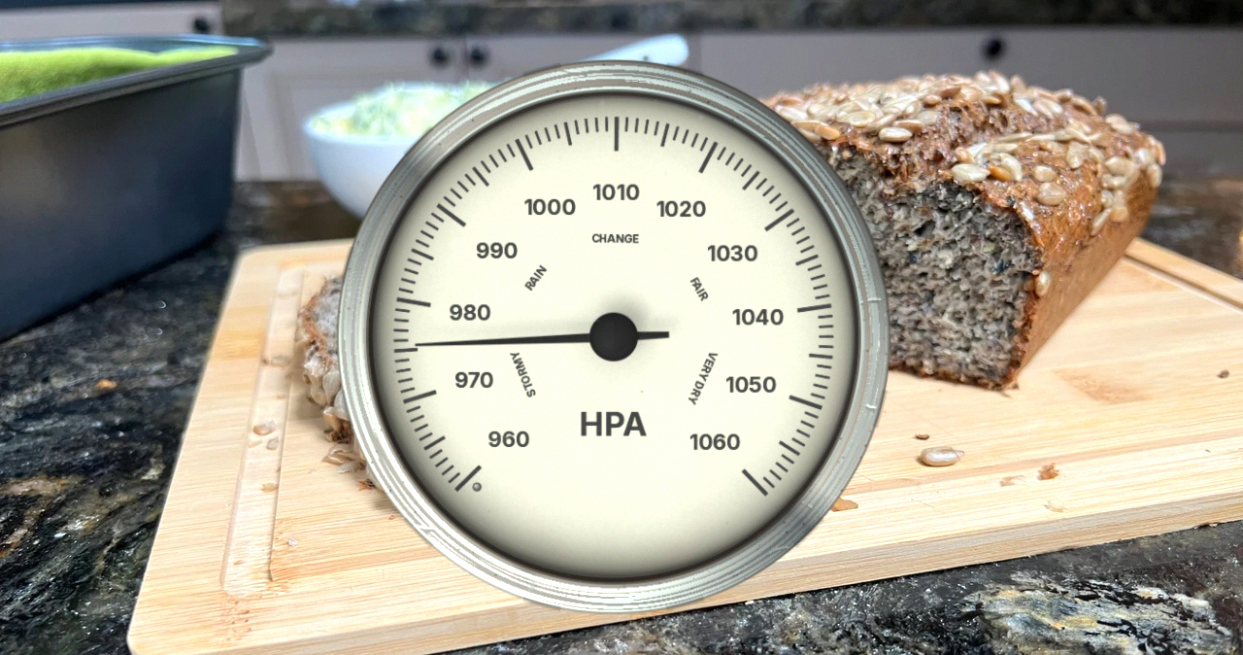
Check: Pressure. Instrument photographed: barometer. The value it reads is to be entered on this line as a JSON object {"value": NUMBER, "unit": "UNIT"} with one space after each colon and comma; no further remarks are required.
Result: {"value": 975.5, "unit": "hPa"}
